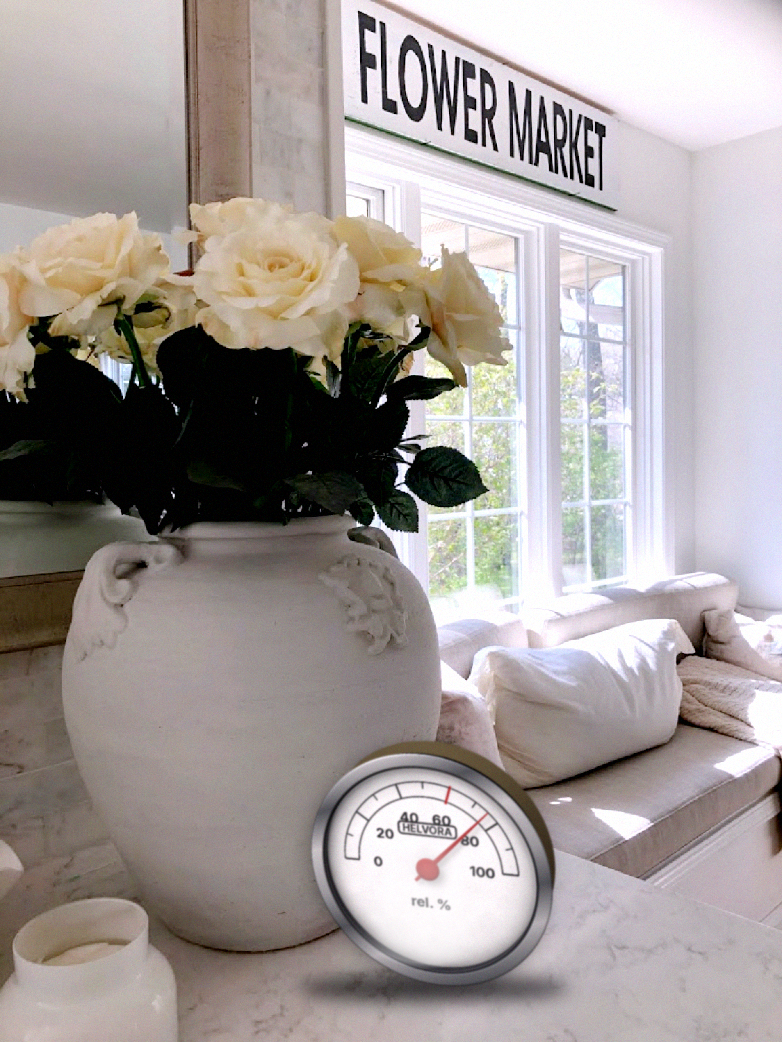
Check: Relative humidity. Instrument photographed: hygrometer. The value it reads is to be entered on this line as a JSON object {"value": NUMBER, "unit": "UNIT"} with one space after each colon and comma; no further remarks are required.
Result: {"value": 75, "unit": "%"}
